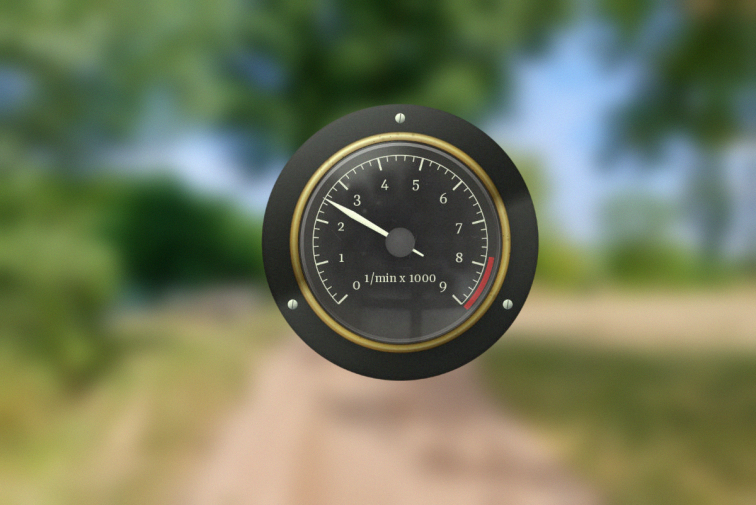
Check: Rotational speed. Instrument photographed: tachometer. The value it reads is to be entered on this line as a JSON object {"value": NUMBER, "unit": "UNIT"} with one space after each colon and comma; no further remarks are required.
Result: {"value": 2500, "unit": "rpm"}
